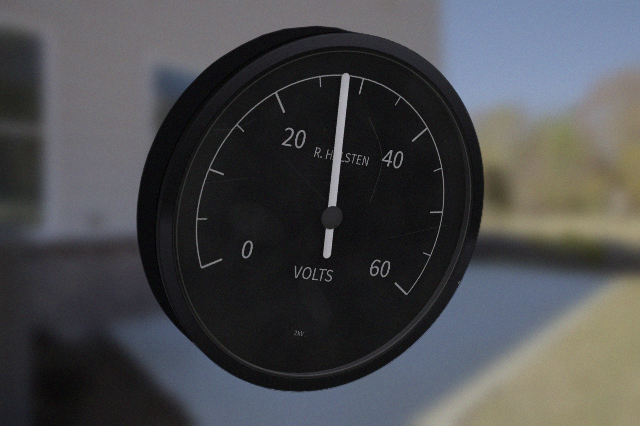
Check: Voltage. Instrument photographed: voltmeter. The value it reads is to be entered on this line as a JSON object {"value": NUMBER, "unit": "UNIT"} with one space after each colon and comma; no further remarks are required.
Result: {"value": 27.5, "unit": "V"}
